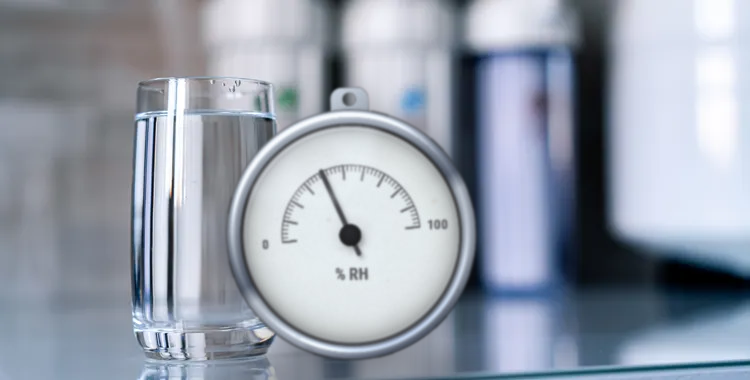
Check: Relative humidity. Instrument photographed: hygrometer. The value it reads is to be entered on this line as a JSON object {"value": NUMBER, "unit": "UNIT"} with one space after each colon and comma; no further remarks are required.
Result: {"value": 40, "unit": "%"}
